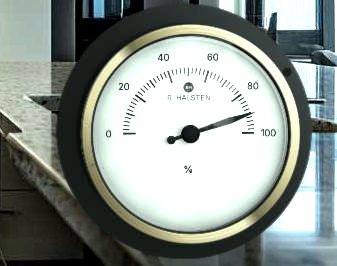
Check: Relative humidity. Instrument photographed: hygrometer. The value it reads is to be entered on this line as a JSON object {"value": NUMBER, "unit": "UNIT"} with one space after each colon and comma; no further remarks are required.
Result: {"value": 90, "unit": "%"}
